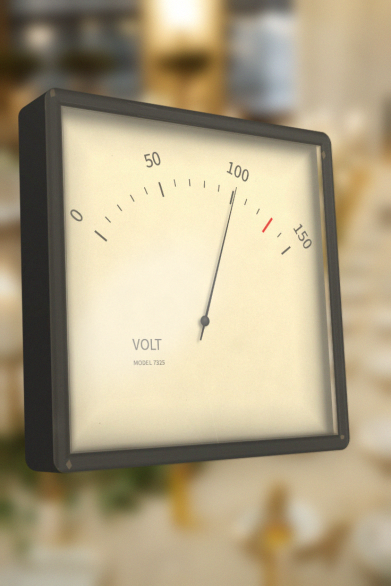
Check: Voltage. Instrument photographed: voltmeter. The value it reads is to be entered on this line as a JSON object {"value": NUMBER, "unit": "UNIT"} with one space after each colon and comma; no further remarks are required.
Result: {"value": 100, "unit": "V"}
